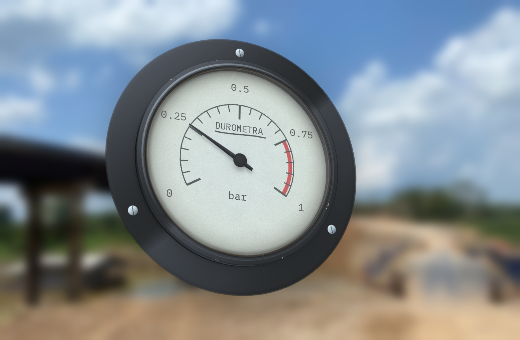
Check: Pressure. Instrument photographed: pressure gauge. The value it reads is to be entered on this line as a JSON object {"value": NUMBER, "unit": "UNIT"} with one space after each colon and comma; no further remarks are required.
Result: {"value": 0.25, "unit": "bar"}
